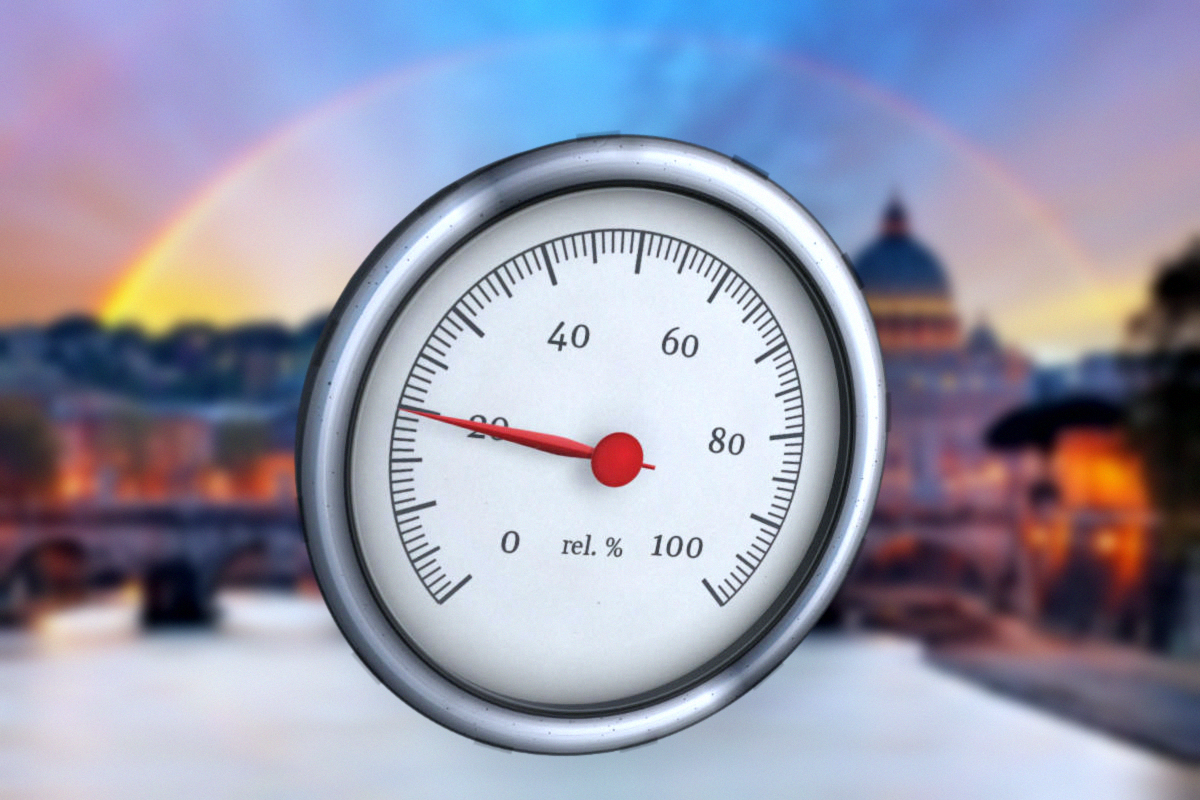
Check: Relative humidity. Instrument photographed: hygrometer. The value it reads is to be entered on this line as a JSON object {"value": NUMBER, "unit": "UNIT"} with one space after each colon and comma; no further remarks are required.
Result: {"value": 20, "unit": "%"}
